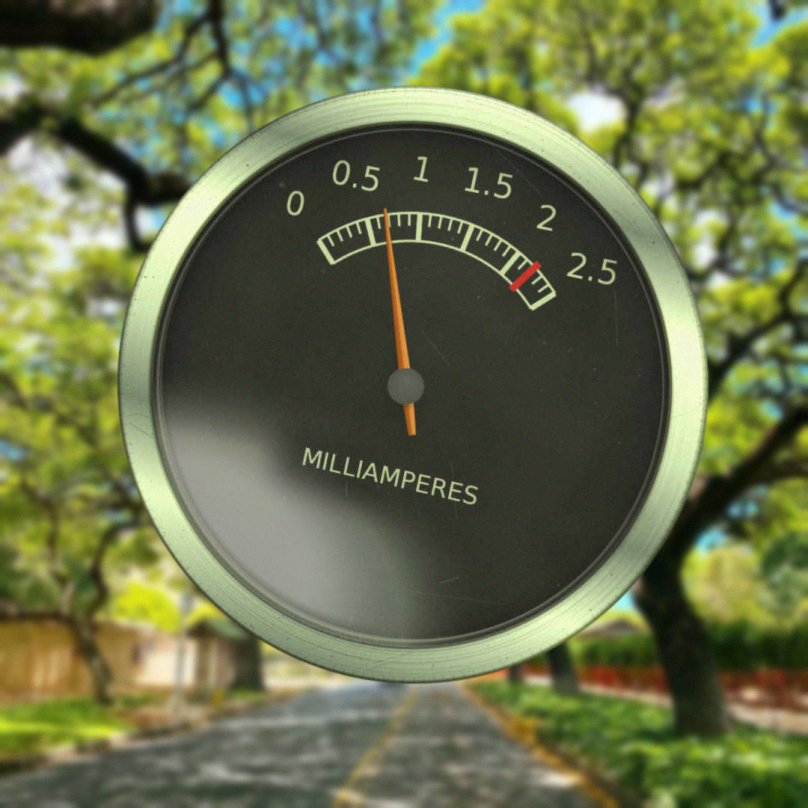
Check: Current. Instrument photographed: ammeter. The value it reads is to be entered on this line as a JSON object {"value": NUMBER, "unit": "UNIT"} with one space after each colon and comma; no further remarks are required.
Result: {"value": 0.7, "unit": "mA"}
